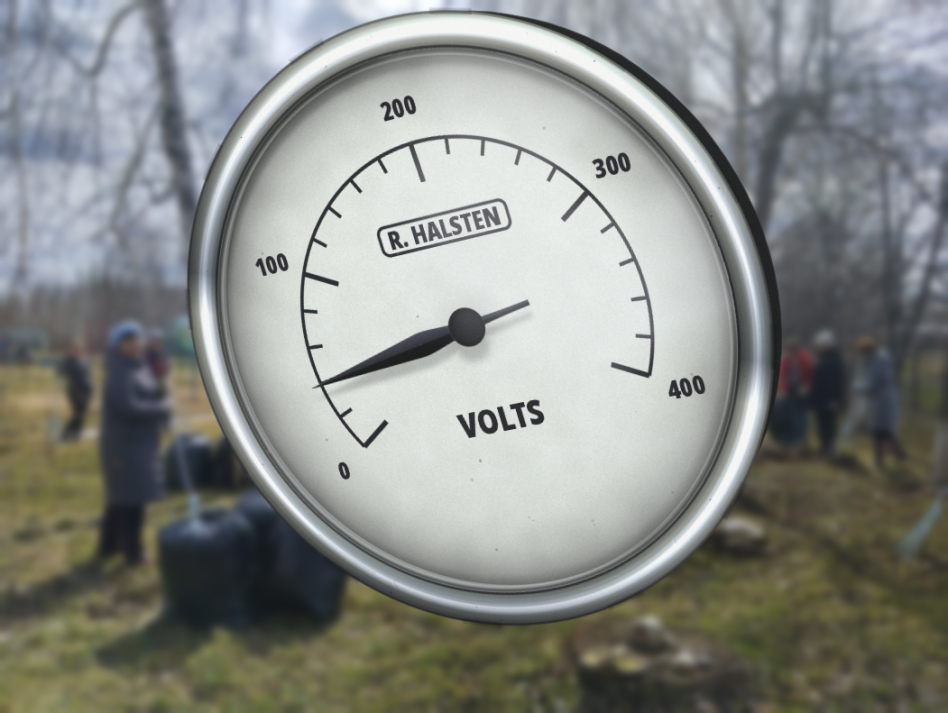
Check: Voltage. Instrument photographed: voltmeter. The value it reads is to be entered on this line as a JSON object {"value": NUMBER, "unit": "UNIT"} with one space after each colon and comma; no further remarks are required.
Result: {"value": 40, "unit": "V"}
